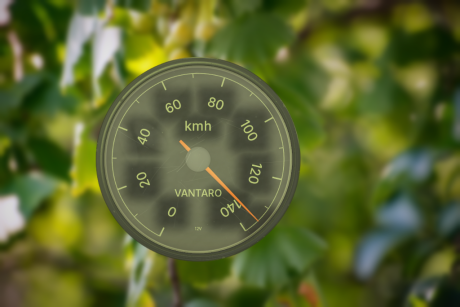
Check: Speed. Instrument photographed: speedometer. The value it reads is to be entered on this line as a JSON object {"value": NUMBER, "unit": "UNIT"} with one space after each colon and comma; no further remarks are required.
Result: {"value": 135, "unit": "km/h"}
